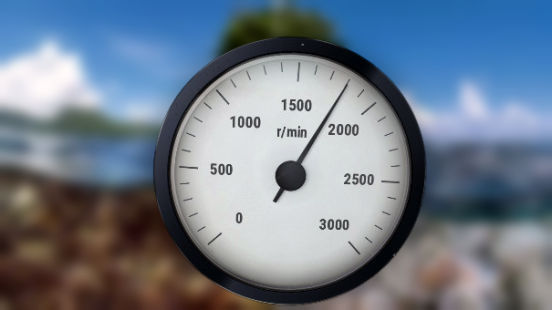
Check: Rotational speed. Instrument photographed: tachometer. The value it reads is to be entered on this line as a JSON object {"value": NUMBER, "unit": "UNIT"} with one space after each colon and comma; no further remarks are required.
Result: {"value": 1800, "unit": "rpm"}
